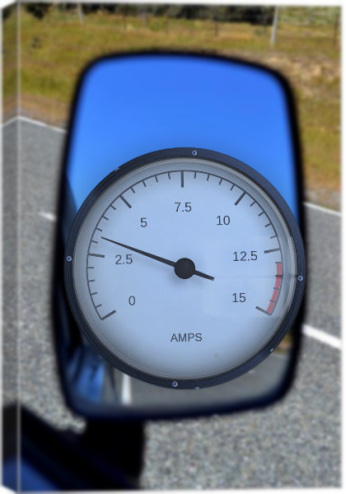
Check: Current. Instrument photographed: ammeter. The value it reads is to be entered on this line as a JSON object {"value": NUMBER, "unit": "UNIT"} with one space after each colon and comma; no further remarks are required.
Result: {"value": 3.25, "unit": "A"}
